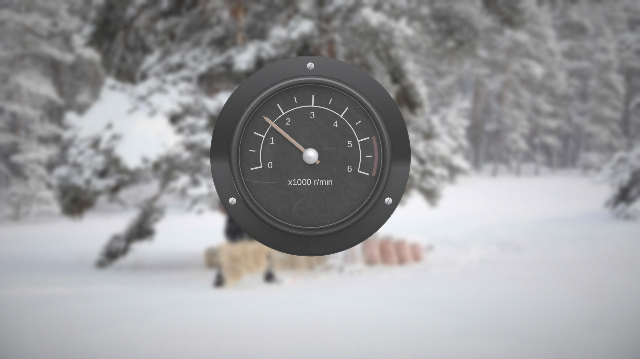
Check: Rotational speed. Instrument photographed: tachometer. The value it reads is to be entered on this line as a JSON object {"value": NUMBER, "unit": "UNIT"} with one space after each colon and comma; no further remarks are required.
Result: {"value": 1500, "unit": "rpm"}
